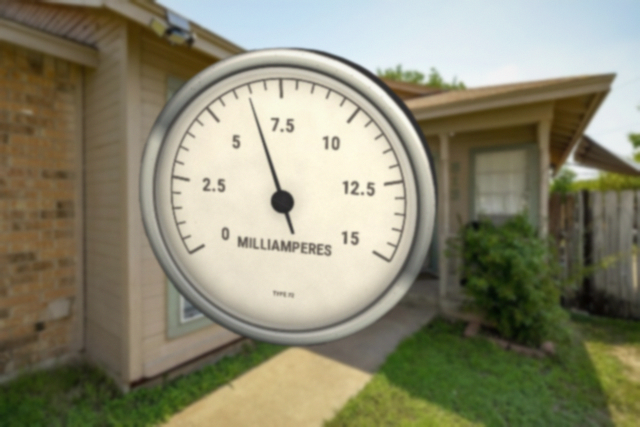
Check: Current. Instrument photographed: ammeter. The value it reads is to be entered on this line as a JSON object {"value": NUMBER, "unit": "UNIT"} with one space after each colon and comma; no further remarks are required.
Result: {"value": 6.5, "unit": "mA"}
